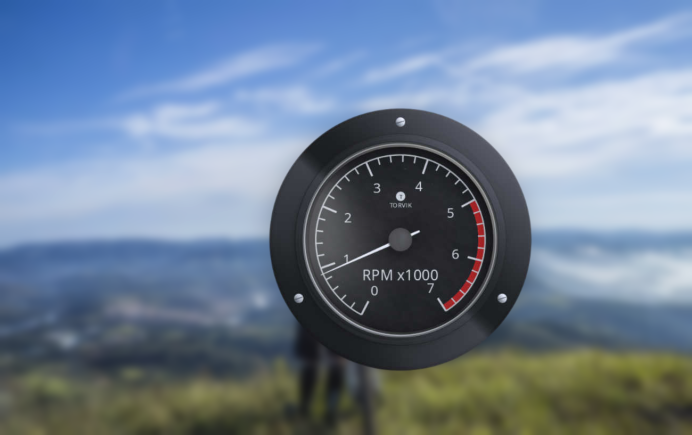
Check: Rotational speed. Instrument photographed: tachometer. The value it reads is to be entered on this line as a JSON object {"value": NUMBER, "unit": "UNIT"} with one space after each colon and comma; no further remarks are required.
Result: {"value": 900, "unit": "rpm"}
